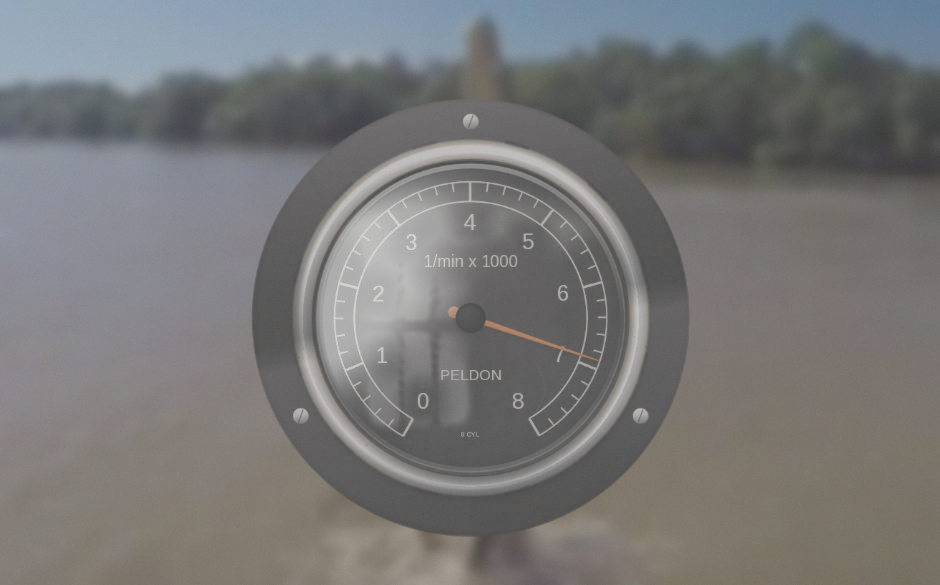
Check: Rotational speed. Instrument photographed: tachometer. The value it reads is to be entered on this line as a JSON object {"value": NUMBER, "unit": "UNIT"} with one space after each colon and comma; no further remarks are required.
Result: {"value": 6900, "unit": "rpm"}
